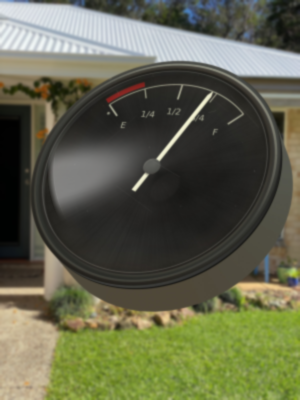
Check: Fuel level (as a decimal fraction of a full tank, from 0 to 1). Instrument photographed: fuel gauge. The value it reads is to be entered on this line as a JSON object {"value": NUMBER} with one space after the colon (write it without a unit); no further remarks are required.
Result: {"value": 0.75}
